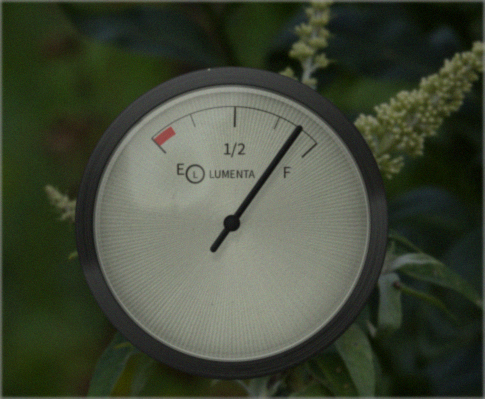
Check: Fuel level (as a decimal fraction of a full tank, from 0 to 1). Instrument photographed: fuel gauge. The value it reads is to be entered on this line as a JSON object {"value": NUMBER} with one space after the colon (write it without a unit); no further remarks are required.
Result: {"value": 0.875}
